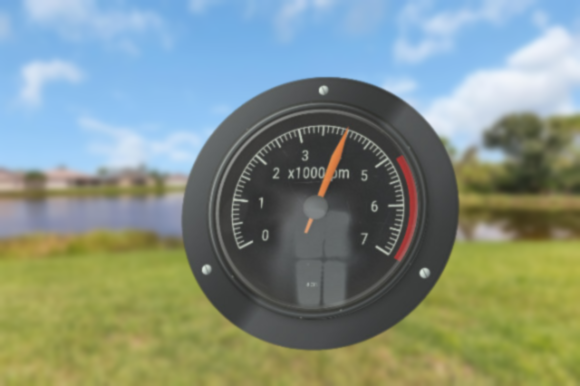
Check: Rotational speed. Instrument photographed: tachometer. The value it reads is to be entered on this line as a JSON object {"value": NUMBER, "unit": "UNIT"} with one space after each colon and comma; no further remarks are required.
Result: {"value": 4000, "unit": "rpm"}
